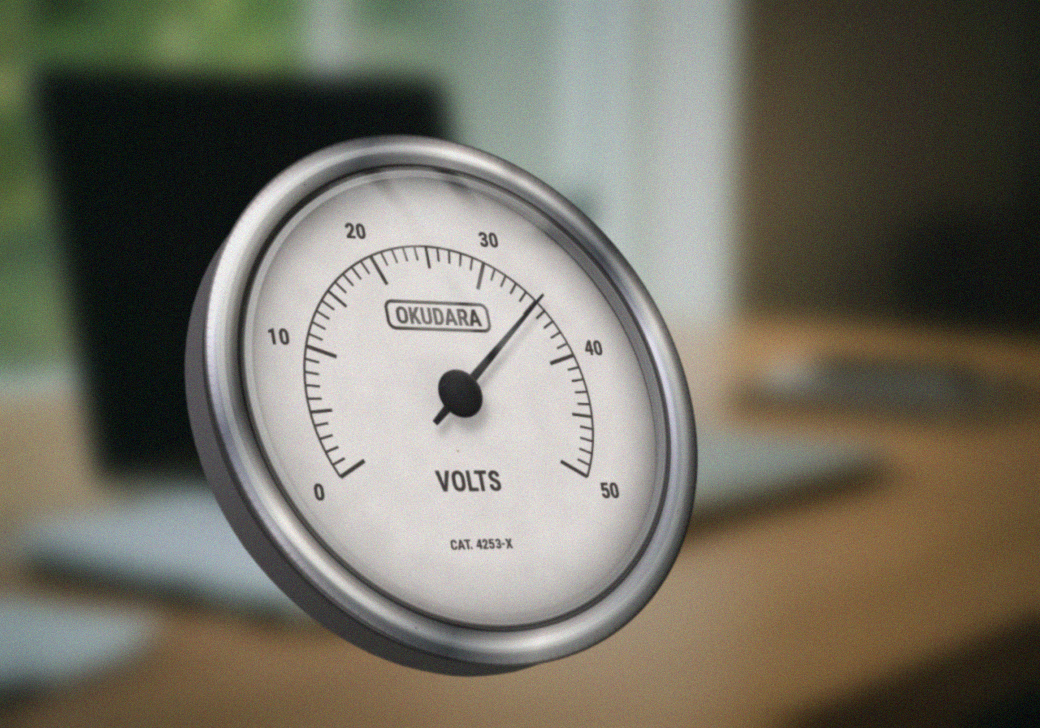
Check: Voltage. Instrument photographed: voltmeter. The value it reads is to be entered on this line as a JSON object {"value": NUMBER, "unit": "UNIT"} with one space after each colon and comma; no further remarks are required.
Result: {"value": 35, "unit": "V"}
